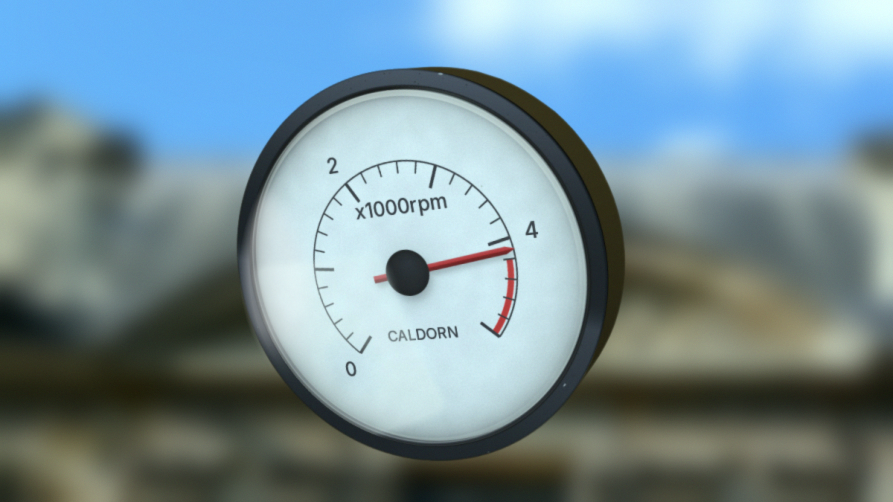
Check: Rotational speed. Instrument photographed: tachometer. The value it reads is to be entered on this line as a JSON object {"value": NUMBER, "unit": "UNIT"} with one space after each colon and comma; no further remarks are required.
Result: {"value": 4100, "unit": "rpm"}
